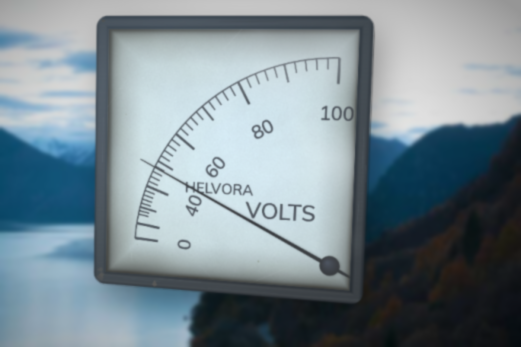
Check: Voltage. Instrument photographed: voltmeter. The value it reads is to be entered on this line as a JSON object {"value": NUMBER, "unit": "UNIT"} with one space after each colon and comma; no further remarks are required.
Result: {"value": 48, "unit": "V"}
